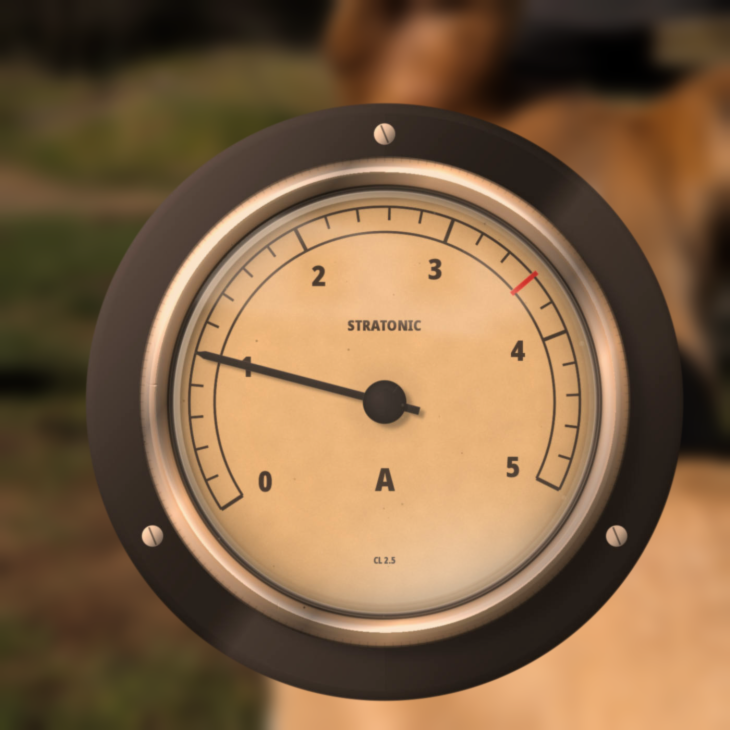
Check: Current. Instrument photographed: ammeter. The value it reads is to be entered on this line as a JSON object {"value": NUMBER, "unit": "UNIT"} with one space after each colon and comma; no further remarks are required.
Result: {"value": 1, "unit": "A"}
